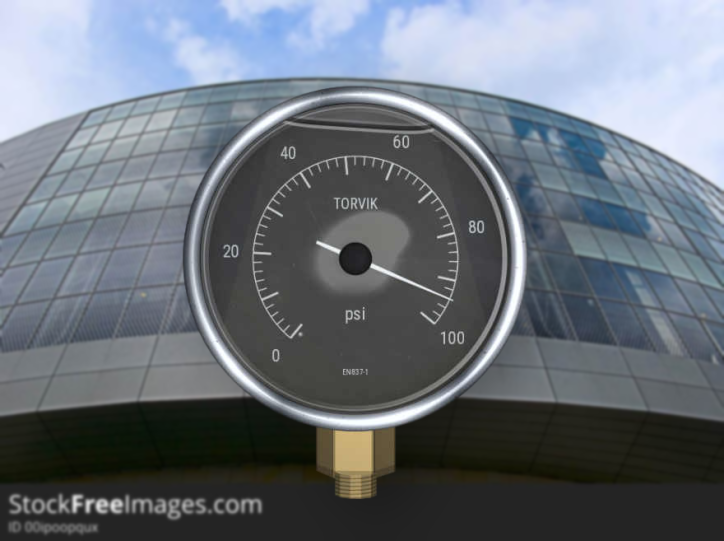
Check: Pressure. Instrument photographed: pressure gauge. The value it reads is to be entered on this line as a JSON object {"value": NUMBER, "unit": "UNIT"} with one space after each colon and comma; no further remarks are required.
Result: {"value": 94, "unit": "psi"}
